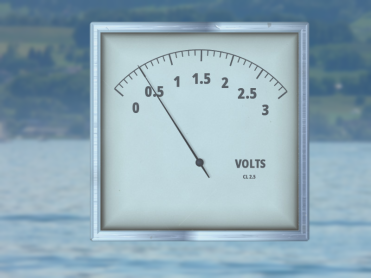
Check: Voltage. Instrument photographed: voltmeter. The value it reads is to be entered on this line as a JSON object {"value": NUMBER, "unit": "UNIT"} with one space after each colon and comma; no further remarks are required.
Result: {"value": 0.5, "unit": "V"}
